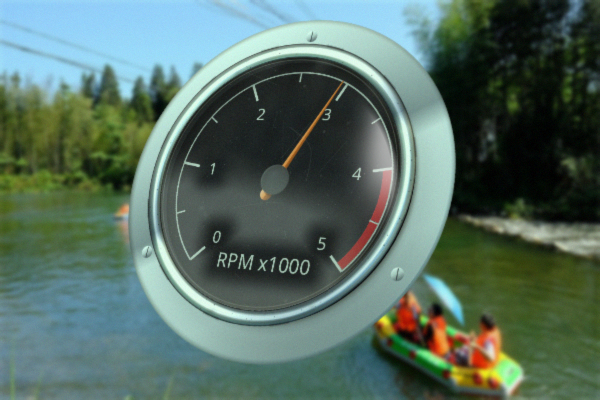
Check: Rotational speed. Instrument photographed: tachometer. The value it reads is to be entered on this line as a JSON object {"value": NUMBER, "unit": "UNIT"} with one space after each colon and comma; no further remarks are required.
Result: {"value": 3000, "unit": "rpm"}
